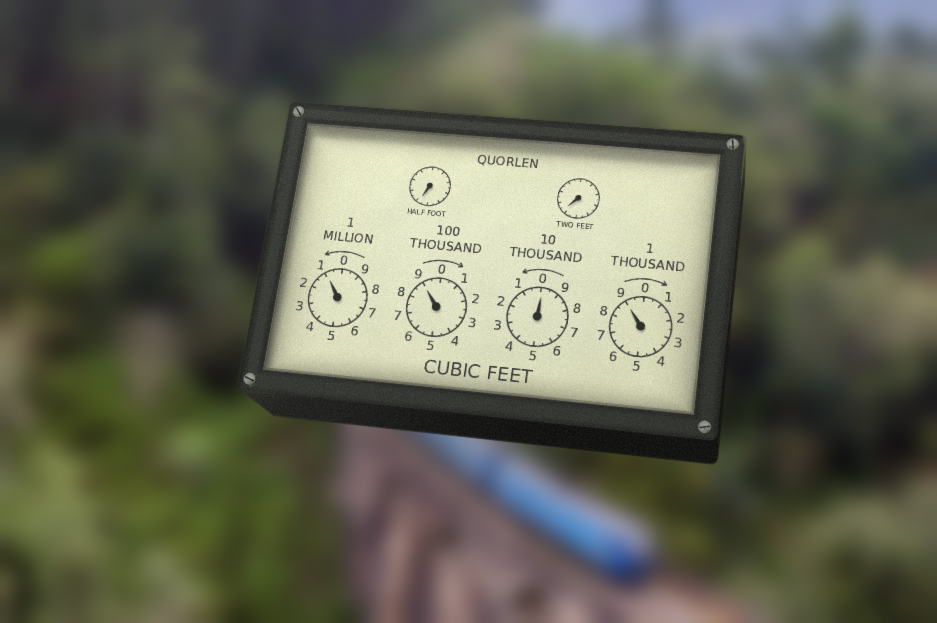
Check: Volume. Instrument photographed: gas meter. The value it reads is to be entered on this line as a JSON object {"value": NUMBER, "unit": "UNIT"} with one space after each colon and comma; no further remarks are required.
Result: {"value": 89900, "unit": "ft³"}
